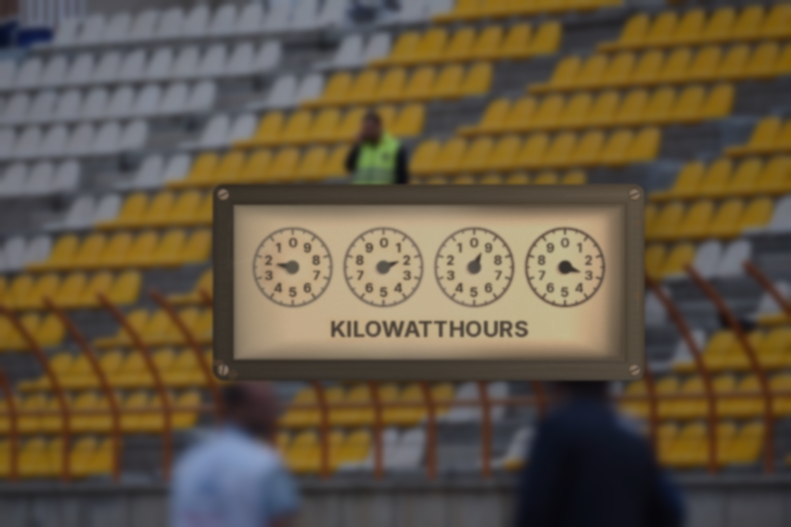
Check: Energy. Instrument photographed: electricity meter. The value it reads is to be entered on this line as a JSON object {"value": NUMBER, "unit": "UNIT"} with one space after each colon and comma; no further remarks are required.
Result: {"value": 2193, "unit": "kWh"}
